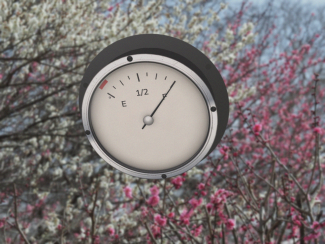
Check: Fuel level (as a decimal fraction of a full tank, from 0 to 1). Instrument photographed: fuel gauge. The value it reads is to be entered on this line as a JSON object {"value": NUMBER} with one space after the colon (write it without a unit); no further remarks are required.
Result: {"value": 1}
